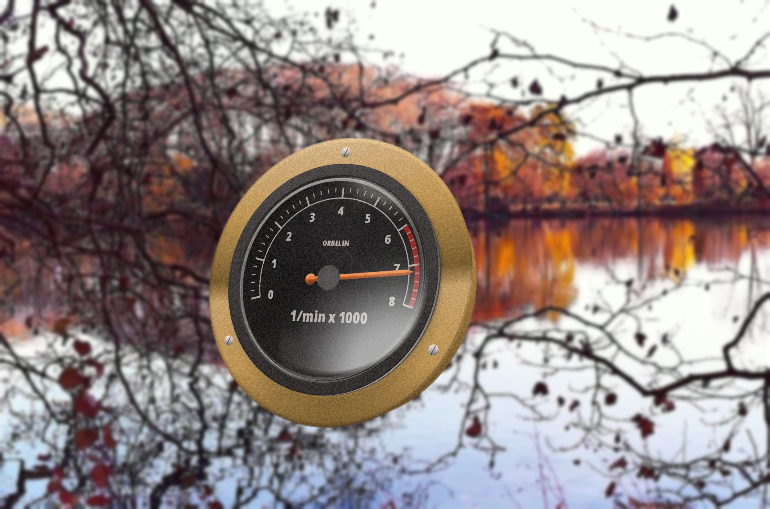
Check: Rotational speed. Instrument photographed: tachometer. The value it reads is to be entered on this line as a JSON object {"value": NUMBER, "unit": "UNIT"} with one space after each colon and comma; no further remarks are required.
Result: {"value": 7200, "unit": "rpm"}
